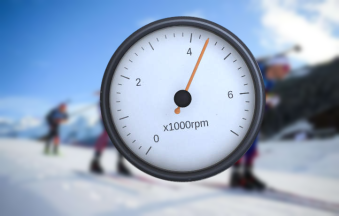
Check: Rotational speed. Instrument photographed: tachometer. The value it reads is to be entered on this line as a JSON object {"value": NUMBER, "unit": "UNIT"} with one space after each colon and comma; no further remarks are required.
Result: {"value": 4400, "unit": "rpm"}
